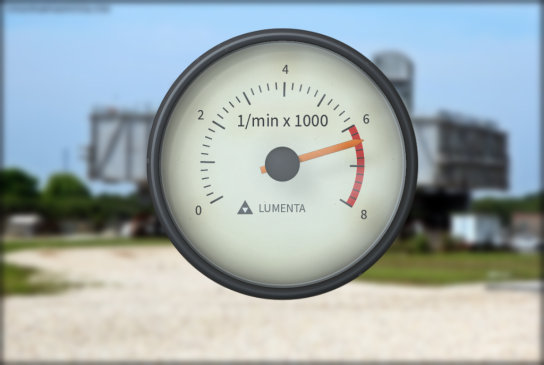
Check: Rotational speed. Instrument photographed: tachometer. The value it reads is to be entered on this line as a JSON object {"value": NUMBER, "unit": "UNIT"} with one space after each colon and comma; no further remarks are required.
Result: {"value": 6400, "unit": "rpm"}
